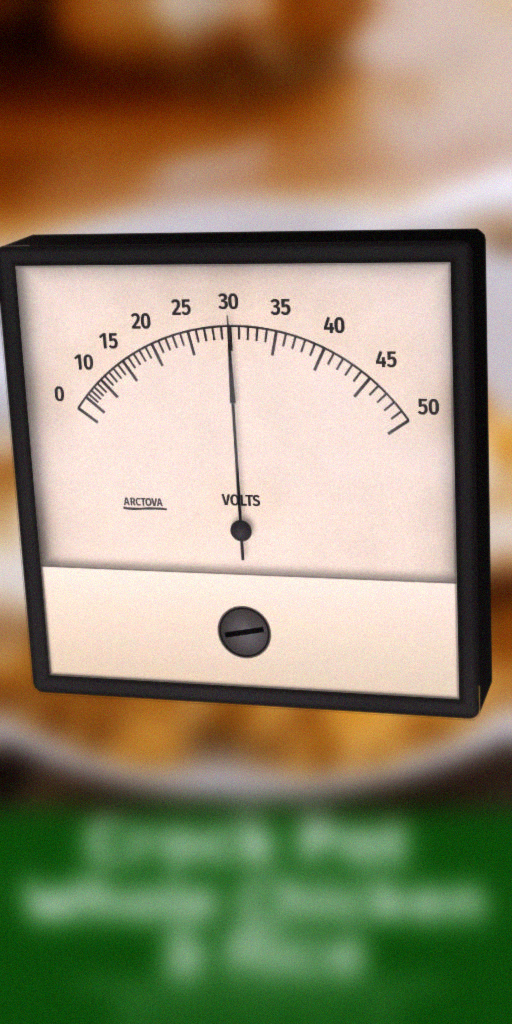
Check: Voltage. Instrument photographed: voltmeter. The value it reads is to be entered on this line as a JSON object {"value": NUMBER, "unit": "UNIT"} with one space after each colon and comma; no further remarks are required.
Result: {"value": 30, "unit": "V"}
